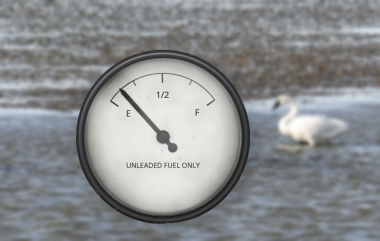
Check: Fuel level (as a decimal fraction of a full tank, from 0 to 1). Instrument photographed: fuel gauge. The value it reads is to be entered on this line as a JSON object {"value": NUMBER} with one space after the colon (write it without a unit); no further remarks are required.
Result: {"value": 0.125}
